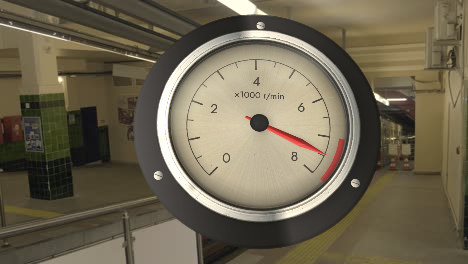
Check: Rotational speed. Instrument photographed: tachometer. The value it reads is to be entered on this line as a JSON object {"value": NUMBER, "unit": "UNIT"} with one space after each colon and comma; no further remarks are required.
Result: {"value": 7500, "unit": "rpm"}
